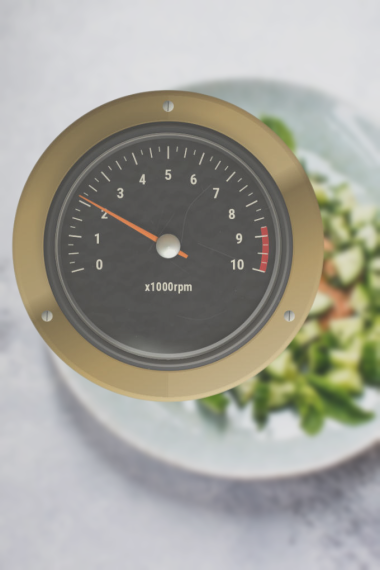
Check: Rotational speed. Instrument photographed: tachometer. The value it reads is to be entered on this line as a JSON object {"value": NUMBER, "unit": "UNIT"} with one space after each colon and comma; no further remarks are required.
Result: {"value": 2125, "unit": "rpm"}
